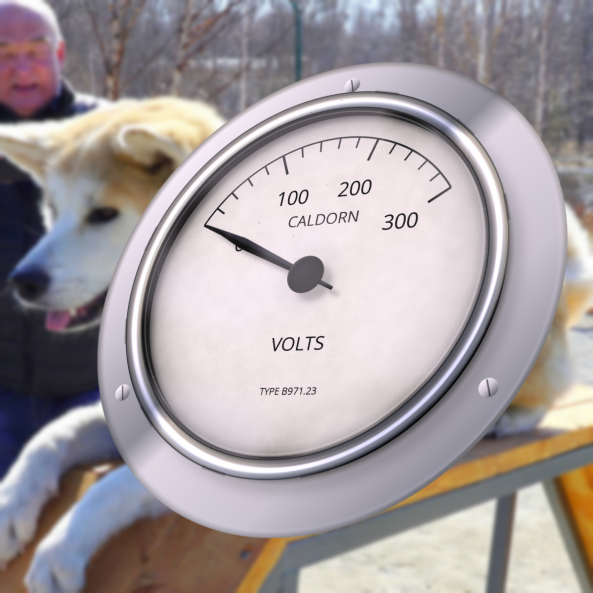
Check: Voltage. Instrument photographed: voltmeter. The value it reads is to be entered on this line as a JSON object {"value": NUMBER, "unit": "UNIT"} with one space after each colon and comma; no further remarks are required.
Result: {"value": 0, "unit": "V"}
